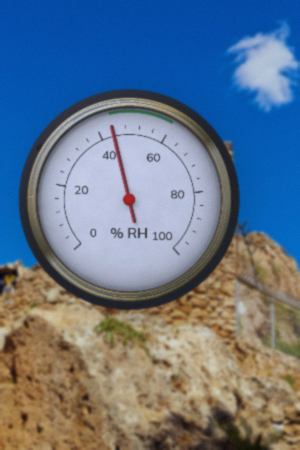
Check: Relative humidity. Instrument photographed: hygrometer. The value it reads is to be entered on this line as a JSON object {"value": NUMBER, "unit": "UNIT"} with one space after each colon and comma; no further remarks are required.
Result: {"value": 44, "unit": "%"}
